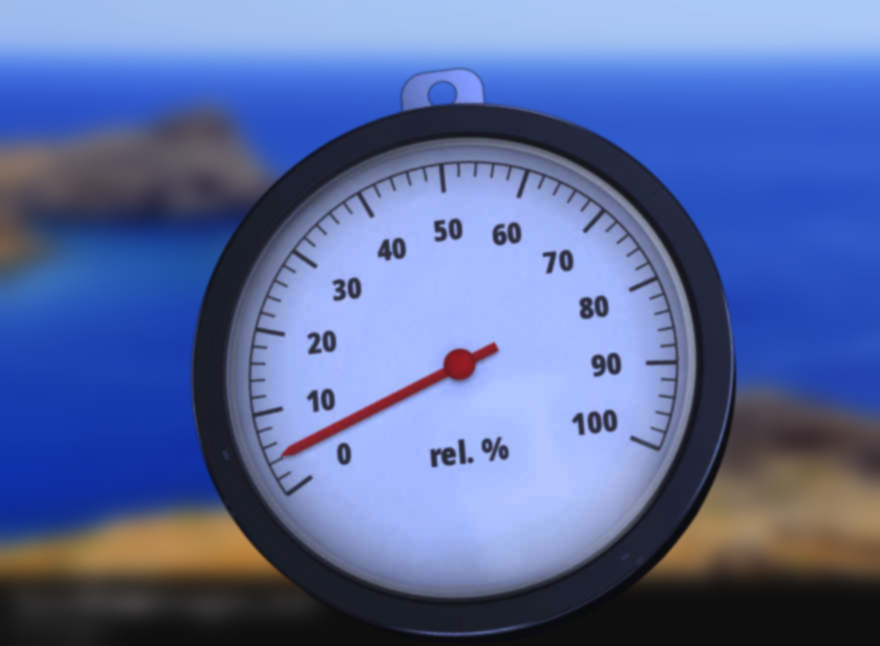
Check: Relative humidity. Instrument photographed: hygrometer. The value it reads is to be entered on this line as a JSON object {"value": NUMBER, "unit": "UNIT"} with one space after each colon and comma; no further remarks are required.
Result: {"value": 4, "unit": "%"}
